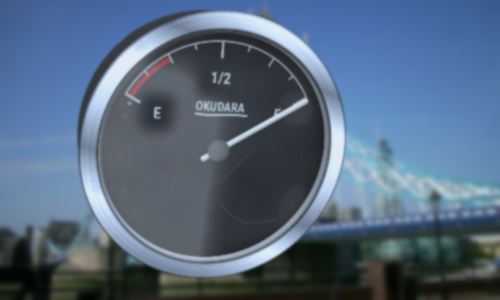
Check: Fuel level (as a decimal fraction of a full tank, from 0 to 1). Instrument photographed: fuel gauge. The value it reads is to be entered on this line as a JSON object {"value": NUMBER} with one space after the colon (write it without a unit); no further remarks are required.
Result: {"value": 1}
